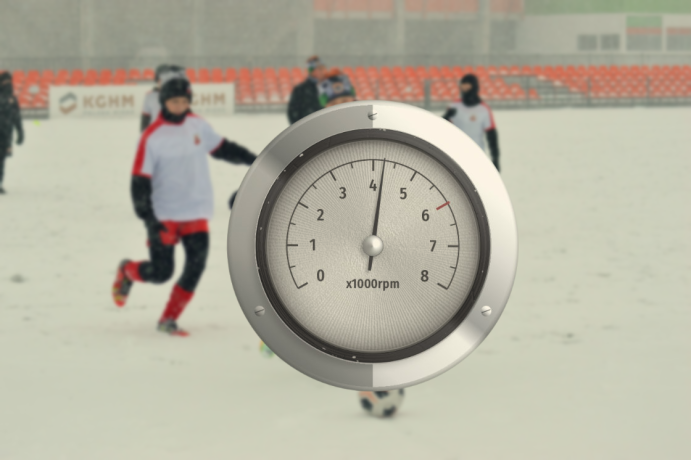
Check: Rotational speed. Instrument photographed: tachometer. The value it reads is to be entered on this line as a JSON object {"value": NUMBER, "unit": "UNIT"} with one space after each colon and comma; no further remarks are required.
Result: {"value": 4250, "unit": "rpm"}
